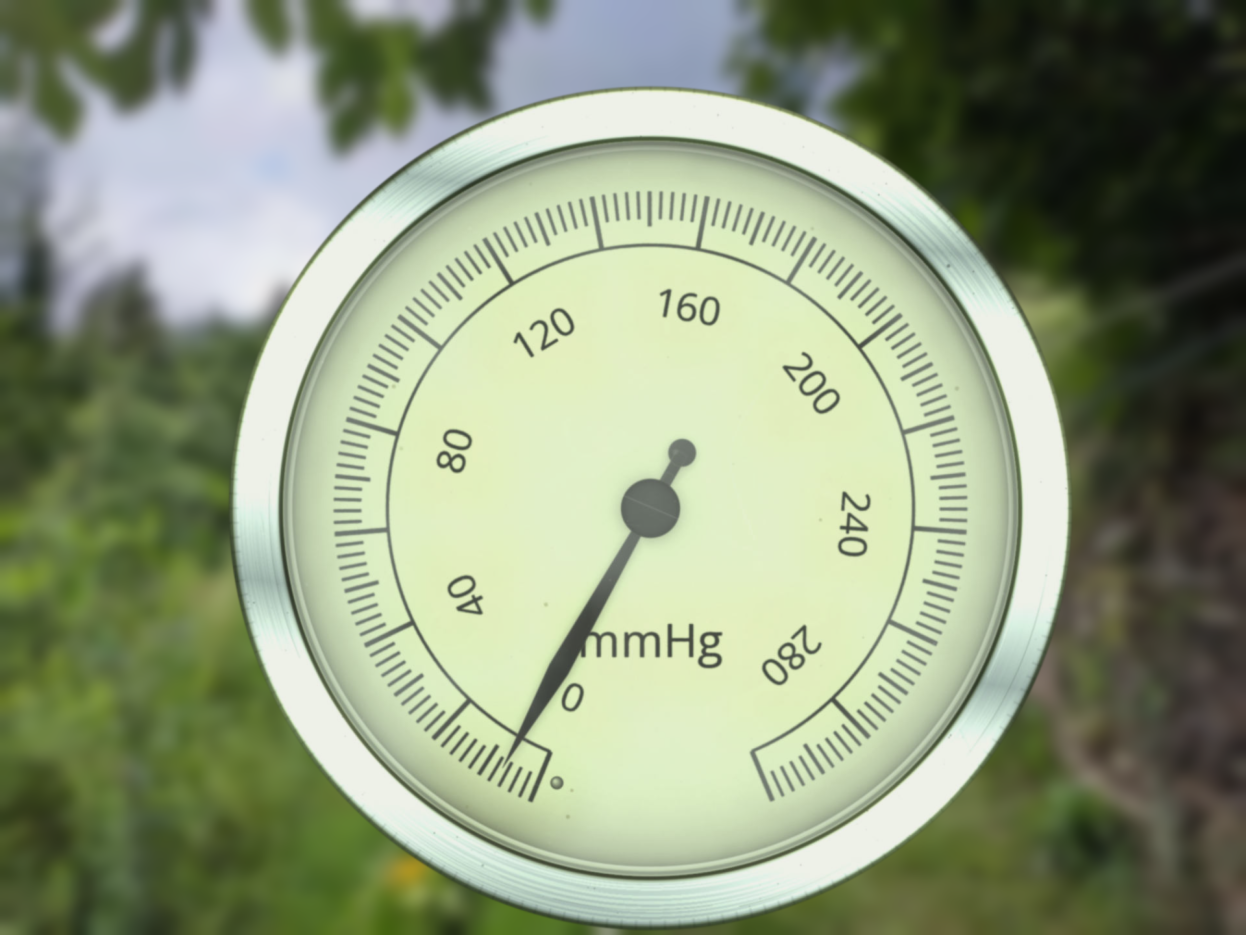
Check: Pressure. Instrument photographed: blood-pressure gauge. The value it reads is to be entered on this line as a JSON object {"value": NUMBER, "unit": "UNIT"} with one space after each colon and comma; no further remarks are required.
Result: {"value": 7, "unit": "mmHg"}
